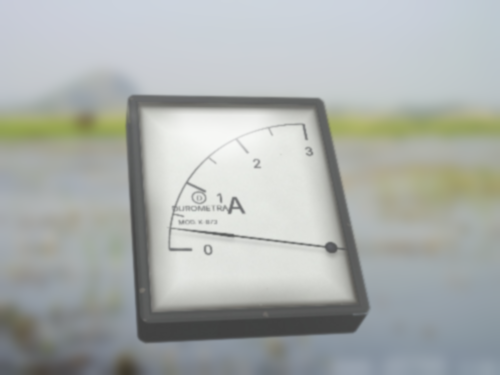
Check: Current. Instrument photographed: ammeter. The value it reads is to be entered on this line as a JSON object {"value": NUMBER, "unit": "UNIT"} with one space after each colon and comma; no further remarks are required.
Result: {"value": 0.25, "unit": "A"}
